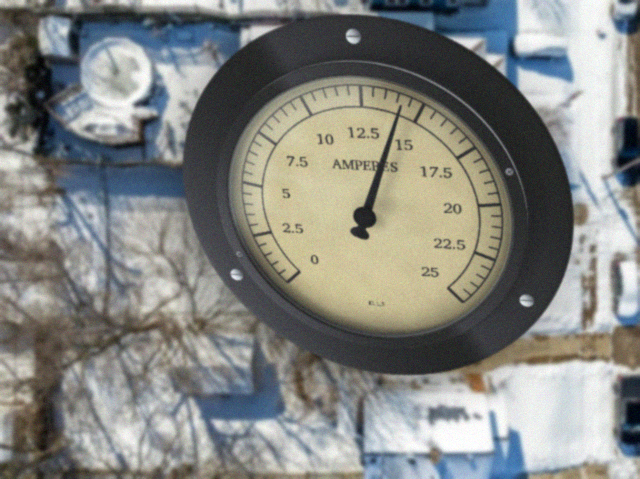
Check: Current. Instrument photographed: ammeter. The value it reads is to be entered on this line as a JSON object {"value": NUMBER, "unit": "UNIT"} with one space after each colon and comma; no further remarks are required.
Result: {"value": 14.25, "unit": "A"}
